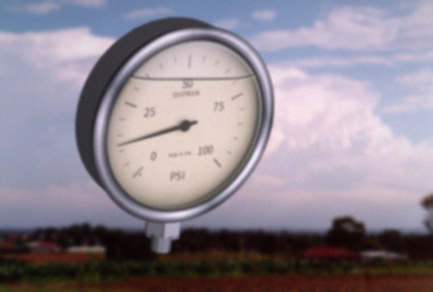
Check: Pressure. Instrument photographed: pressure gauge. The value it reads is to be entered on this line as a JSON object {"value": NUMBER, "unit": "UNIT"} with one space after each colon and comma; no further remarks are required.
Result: {"value": 12.5, "unit": "psi"}
